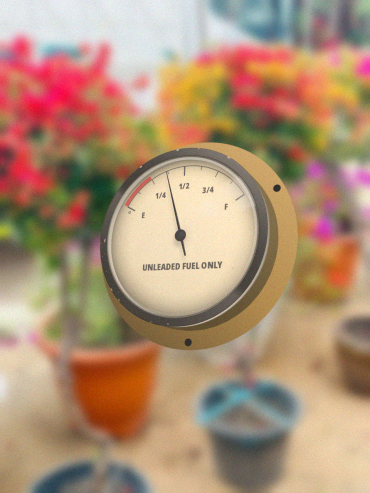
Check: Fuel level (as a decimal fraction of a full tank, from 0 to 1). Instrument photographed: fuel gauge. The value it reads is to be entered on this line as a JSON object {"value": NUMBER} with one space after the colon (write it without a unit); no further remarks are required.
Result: {"value": 0.375}
